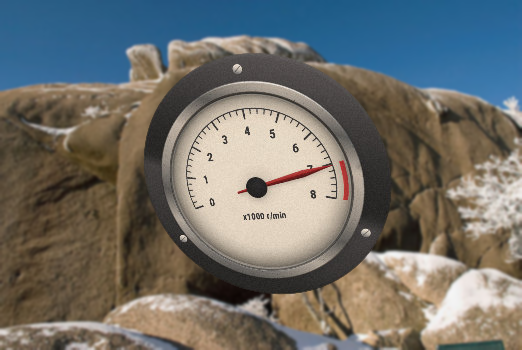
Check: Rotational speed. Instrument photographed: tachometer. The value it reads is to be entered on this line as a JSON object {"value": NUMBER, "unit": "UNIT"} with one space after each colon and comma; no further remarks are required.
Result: {"value": 7000, "unit": "rpm"}
